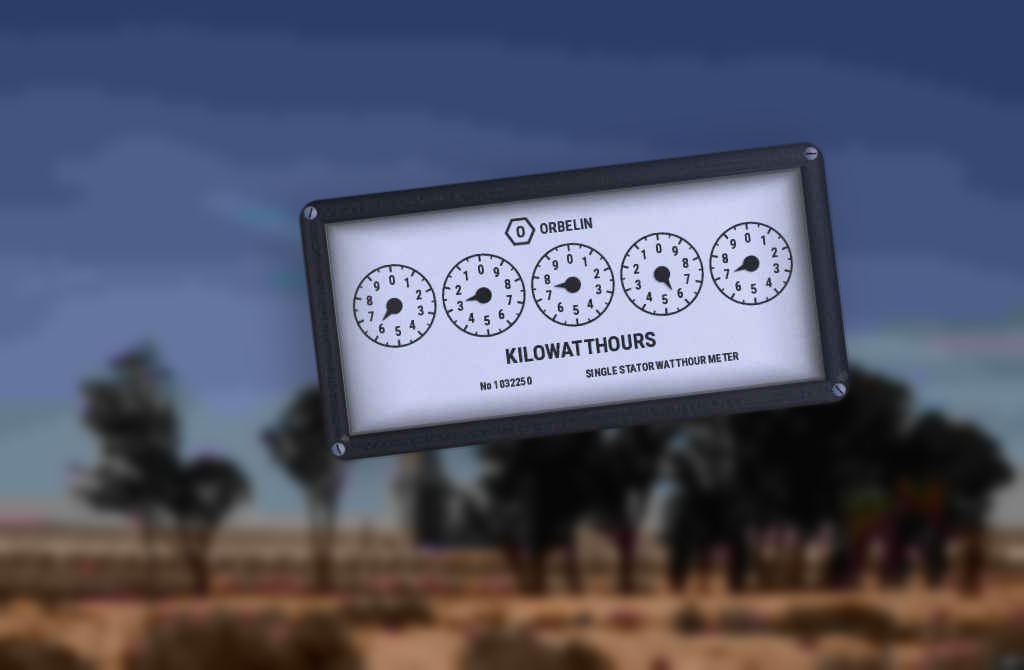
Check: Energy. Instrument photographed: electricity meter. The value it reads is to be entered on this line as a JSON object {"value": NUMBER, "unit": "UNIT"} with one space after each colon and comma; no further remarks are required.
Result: {"value": 62757, "unit": "kWh"}
